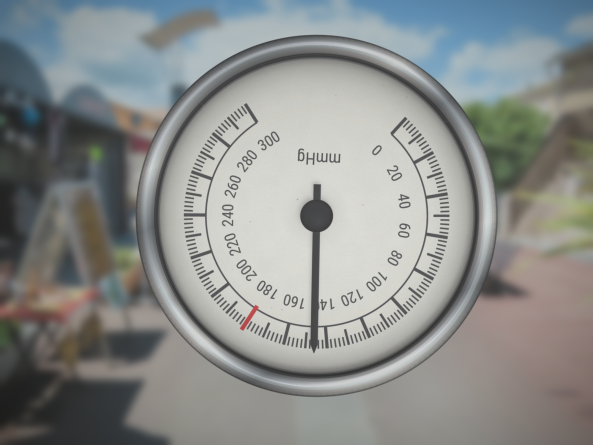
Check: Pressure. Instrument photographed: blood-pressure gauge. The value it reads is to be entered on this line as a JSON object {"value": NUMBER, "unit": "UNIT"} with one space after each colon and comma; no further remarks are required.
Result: {"value": 146, "unit": "mmHg"}
